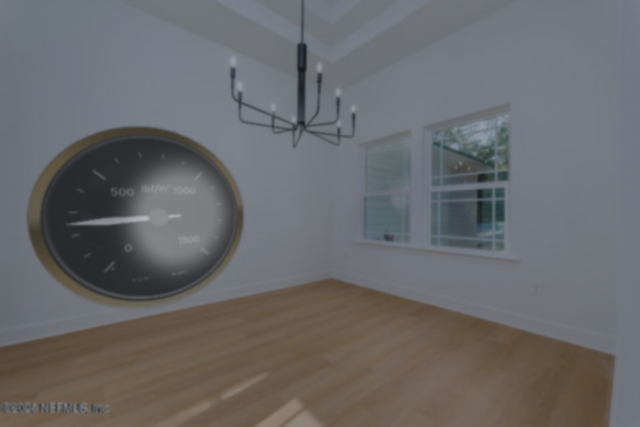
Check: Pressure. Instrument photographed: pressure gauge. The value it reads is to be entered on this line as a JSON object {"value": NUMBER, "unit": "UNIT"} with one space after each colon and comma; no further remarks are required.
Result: {"value": 250, "unit": "psi"}
